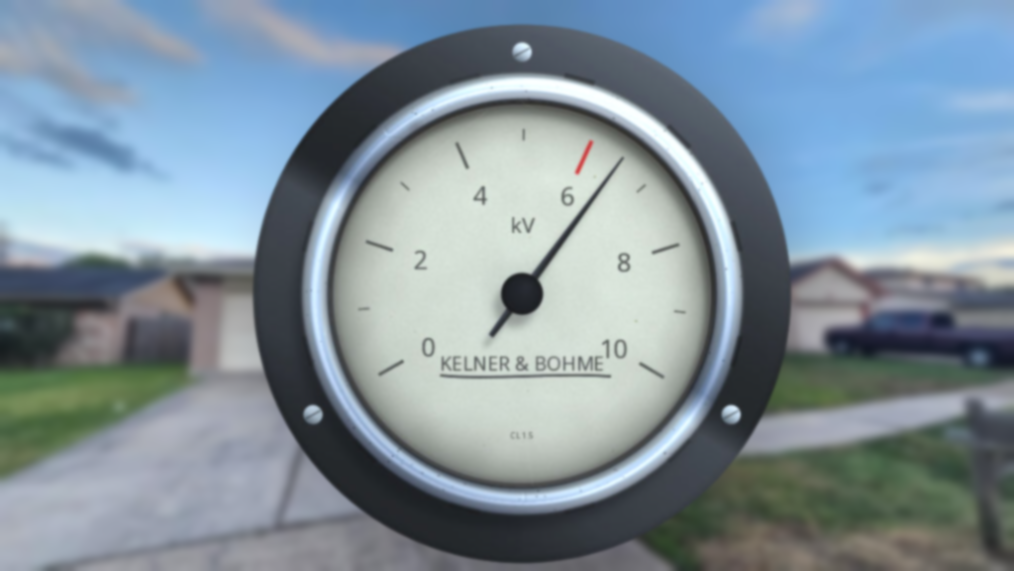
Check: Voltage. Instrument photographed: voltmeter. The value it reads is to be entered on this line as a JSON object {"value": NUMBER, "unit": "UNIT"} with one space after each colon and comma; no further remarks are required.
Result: {"value": 6.5, "unit": "kV"}
